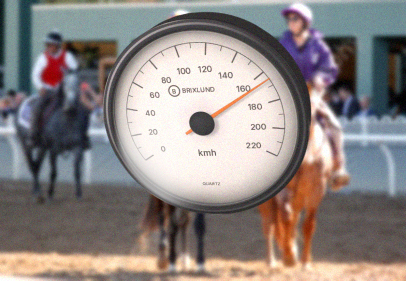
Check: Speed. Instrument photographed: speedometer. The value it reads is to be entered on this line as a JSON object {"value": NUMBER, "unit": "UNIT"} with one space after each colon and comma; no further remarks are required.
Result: {"value": 165, "unit": "km/h"}
